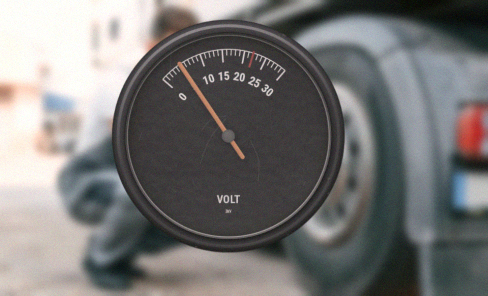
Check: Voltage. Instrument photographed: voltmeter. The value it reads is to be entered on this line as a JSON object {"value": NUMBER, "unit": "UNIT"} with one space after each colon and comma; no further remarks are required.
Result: {"value": 5, "unit": "V"}
